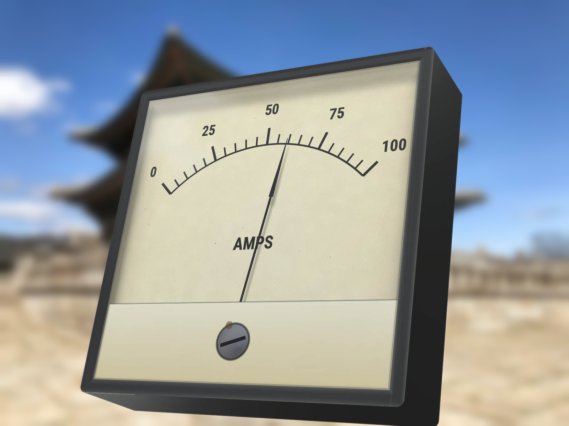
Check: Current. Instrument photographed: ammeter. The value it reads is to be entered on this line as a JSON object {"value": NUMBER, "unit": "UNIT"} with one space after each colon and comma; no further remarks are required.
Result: {"value": 60, "unit": "A"}
